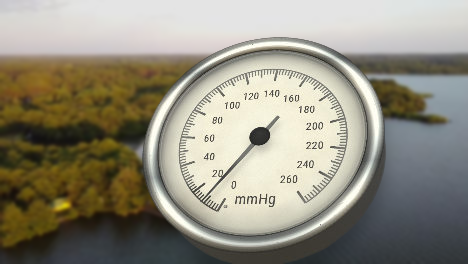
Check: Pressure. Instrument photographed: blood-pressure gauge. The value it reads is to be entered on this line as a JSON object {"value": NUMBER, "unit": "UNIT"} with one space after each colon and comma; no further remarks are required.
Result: {"value": 10, "unit": "mmHg"}
